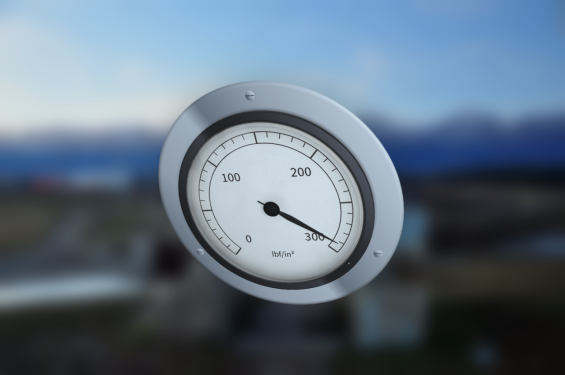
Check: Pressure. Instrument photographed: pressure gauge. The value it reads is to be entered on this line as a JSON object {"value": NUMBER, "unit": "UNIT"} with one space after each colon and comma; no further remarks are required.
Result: {"value": 290, "unit": "psi"}
